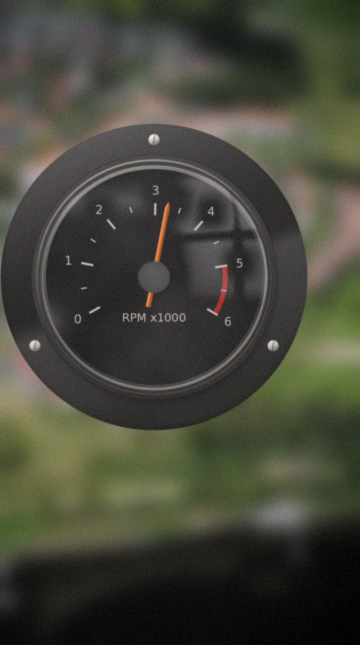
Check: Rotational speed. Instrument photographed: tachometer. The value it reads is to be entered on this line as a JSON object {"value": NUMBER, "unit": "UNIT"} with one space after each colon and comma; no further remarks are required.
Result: {"value": 3250, "unit": "rpm"}
